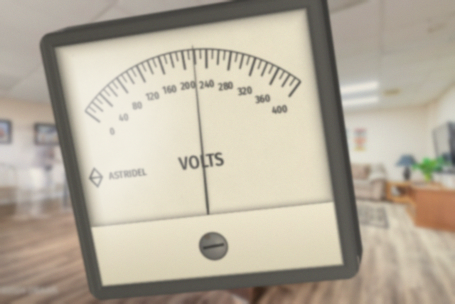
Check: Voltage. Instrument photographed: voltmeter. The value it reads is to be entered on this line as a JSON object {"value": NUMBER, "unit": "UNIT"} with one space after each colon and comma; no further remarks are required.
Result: {"value": 220, "unit": "V"}
